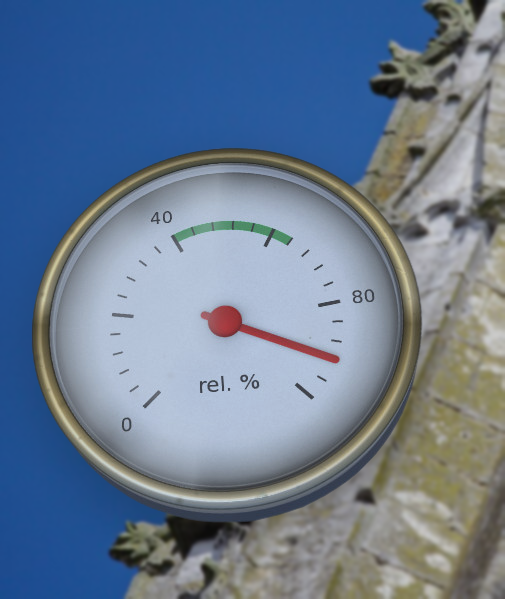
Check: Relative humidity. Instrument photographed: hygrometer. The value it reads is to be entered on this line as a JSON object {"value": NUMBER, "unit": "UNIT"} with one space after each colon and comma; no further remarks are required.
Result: {"value": 92, "unit": "%"}
